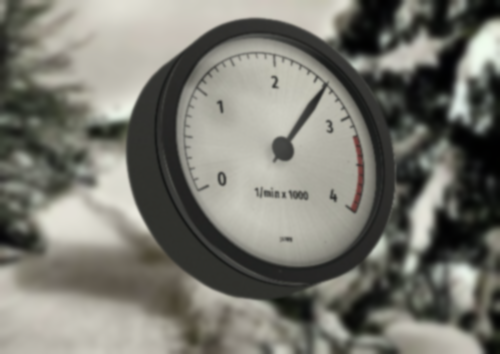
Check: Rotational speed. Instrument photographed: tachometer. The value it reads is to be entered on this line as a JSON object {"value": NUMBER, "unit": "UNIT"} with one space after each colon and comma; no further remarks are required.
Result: {"value": 2600, "unit": "rpm"}
